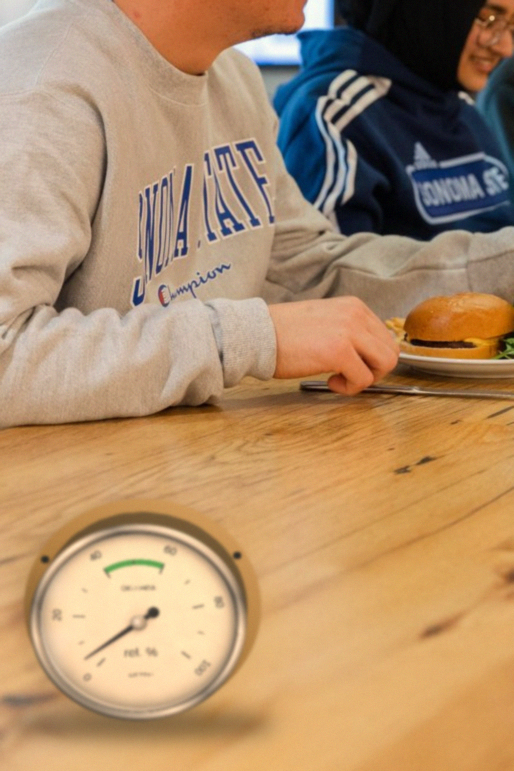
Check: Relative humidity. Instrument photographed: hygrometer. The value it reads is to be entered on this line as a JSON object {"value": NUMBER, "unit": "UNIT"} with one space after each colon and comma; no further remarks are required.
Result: {"value": 5, "unit": "%"}
